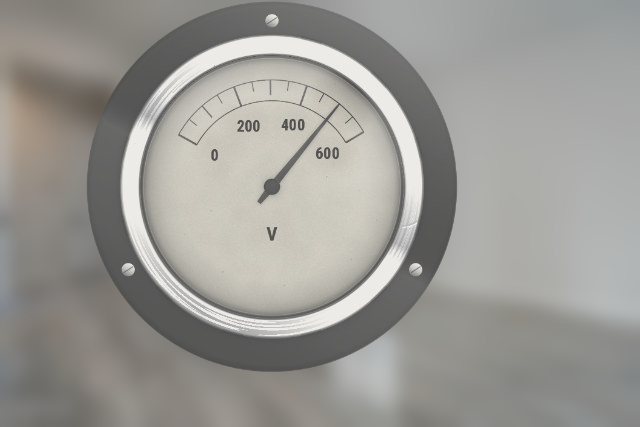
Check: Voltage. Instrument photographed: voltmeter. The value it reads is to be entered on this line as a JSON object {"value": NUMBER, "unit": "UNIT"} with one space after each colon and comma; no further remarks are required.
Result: {"value": 500, "unit": "V"}
